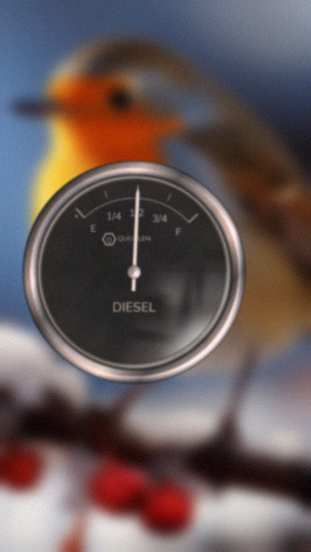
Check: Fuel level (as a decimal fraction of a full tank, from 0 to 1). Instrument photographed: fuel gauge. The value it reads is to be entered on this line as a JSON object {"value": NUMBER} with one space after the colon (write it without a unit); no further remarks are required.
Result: {"value": 0.5}
